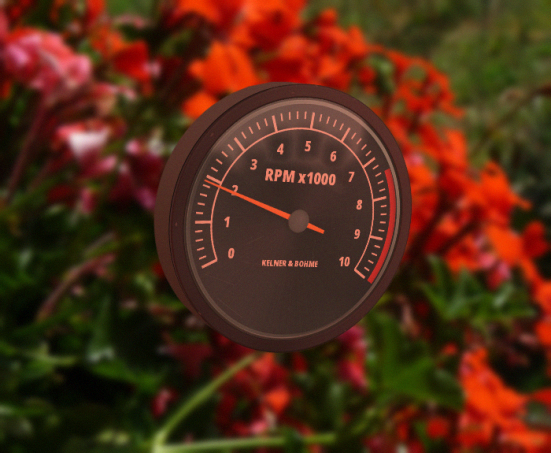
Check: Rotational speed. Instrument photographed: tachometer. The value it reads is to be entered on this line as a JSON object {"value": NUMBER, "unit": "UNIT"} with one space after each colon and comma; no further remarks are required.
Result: {"value": 1900, "unit": "rpm"}
